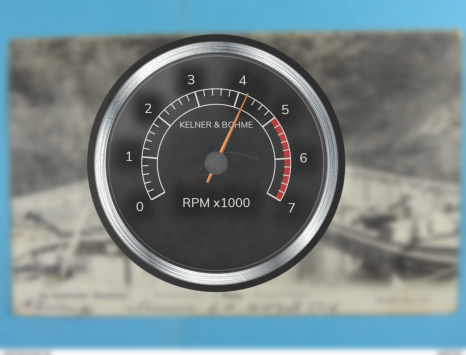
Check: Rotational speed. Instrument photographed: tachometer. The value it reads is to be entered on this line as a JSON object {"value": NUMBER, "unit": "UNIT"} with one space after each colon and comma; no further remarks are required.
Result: {"value": 4200, "unit": "rpm"}
